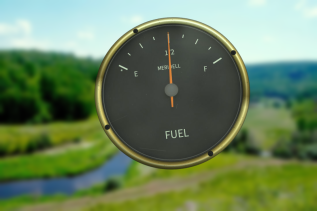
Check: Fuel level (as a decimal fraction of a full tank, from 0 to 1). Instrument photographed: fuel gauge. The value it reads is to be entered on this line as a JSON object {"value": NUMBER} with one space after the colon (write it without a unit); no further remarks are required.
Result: {"value": 0.5}
